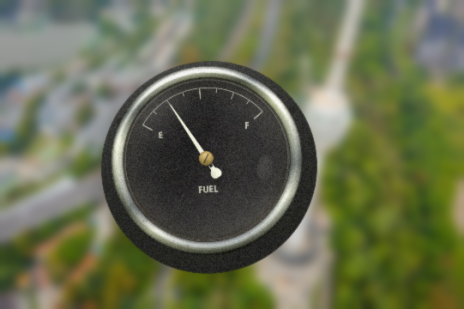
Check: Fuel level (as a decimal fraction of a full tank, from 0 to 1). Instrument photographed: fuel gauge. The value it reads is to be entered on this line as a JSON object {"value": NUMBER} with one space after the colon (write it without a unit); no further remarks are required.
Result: {"value": 0.25}
